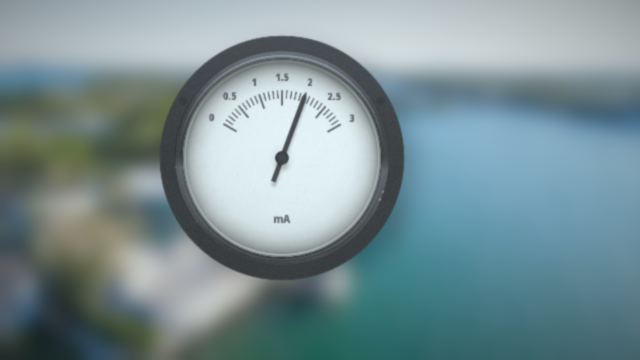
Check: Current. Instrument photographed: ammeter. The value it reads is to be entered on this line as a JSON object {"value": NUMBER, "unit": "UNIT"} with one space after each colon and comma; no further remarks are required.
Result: {"value": 2, "unit": "mA"}
